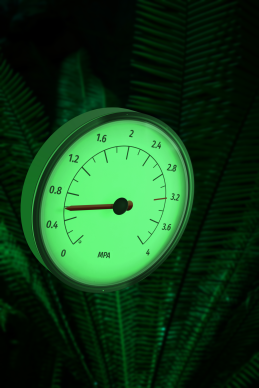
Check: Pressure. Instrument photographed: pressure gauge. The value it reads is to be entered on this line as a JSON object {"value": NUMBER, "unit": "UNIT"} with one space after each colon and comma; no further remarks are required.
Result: {"value": 0.6, "unit": "MPa"}
